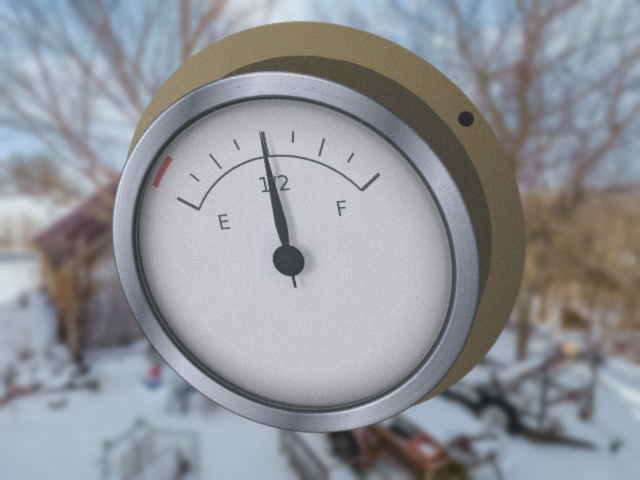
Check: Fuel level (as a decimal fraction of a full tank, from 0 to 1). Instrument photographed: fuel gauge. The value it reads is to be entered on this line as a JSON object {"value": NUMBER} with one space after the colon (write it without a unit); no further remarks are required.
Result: {"value": 0.5}
